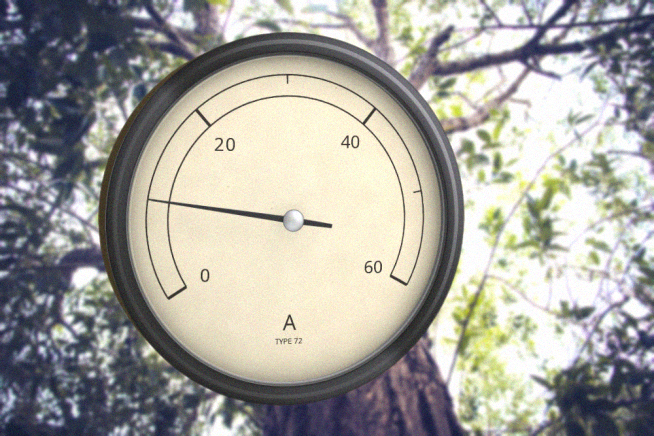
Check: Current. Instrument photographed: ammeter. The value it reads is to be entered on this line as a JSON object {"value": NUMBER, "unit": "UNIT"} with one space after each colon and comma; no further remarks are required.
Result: {"value": 10, "unit": "A"}
